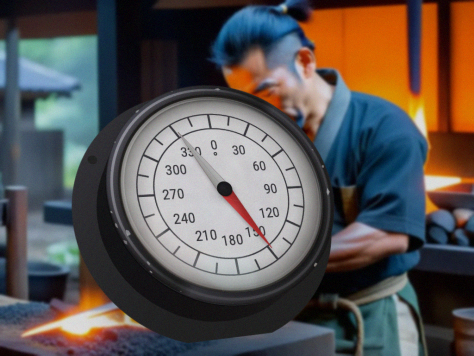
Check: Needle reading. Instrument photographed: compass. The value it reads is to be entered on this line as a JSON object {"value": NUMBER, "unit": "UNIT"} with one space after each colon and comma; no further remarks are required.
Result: {"value": 150, "unit": "°"}
